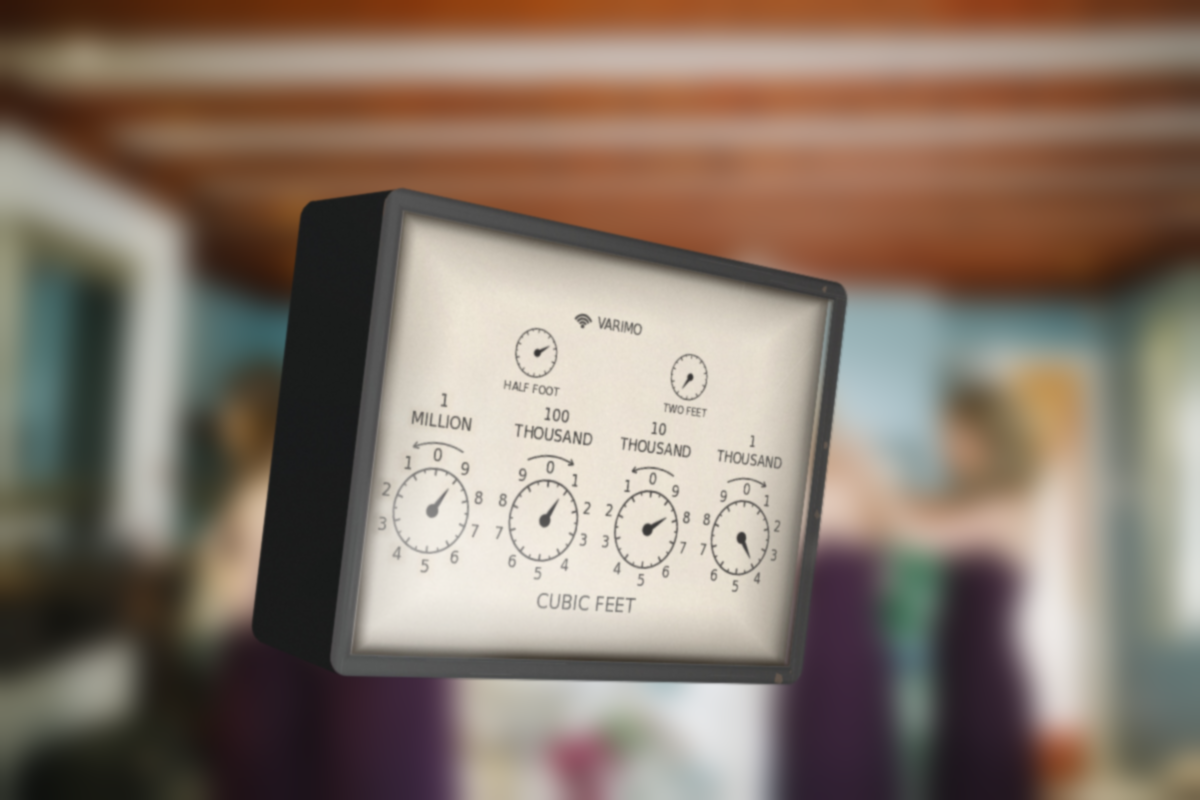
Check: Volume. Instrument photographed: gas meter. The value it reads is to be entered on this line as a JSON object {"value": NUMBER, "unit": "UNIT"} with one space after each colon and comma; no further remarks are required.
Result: {"value": 908400, "unit": "ft³"}
